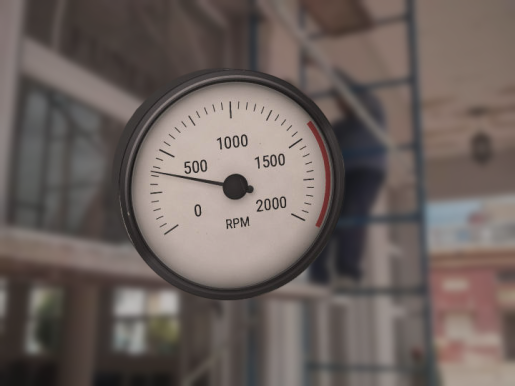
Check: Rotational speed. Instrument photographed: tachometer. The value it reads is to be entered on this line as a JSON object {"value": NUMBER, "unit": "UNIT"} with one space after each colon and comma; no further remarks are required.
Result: {"value": 375, "unit": "rpm"}
